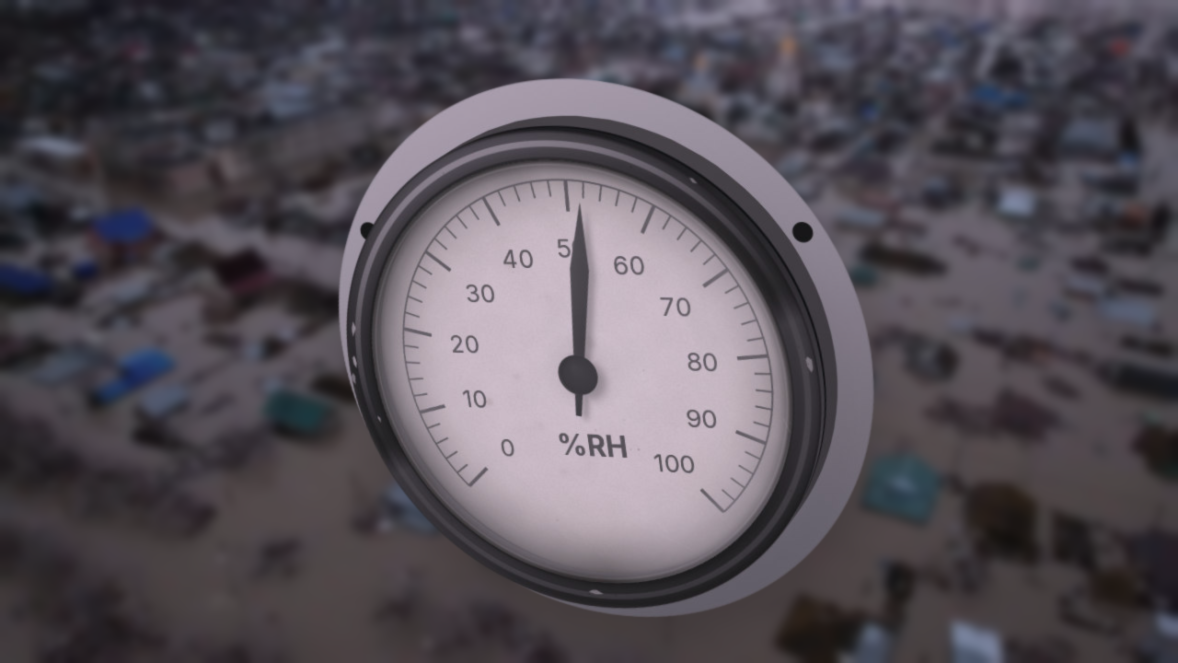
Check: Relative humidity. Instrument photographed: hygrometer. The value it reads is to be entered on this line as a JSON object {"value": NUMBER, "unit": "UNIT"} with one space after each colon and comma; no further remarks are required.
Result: {"value": 52, "unit": "%"}
